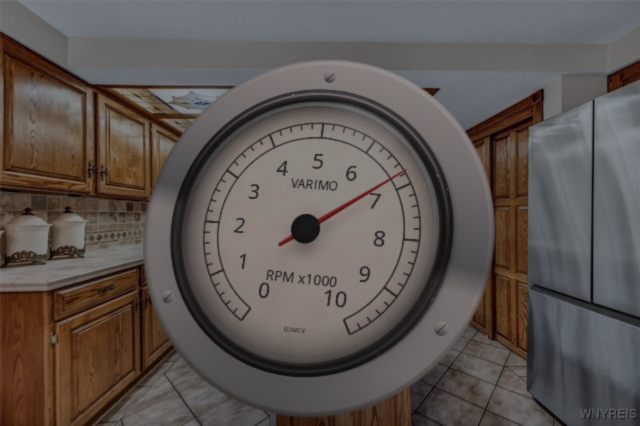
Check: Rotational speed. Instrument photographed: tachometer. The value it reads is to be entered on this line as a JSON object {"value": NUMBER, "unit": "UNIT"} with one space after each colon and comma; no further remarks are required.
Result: {"value": 6800, "unit": "rpm"}
